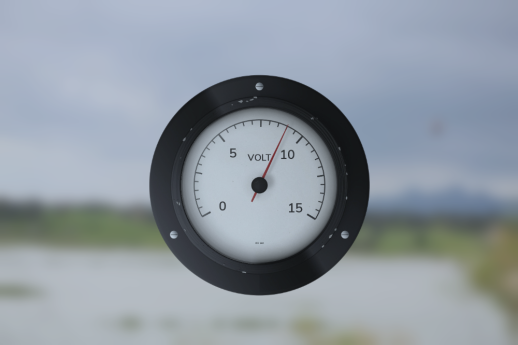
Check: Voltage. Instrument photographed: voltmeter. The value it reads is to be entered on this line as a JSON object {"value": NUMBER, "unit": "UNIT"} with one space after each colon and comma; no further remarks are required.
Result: {"value": 9, "unit": "V"}
